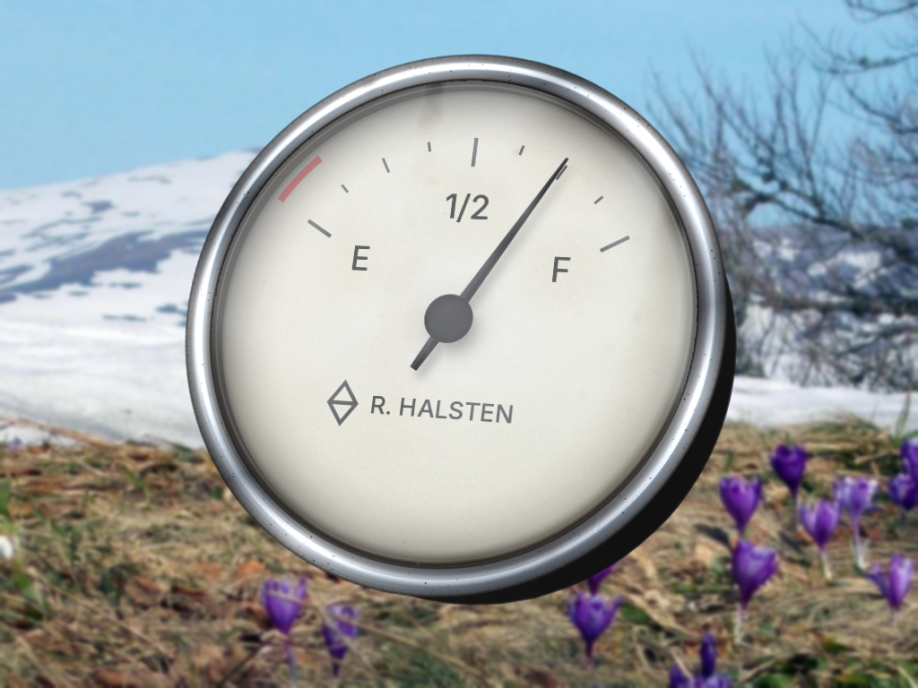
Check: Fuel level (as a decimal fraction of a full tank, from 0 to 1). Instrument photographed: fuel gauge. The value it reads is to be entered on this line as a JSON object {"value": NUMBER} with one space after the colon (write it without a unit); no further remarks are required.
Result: {"value": 0.75}
